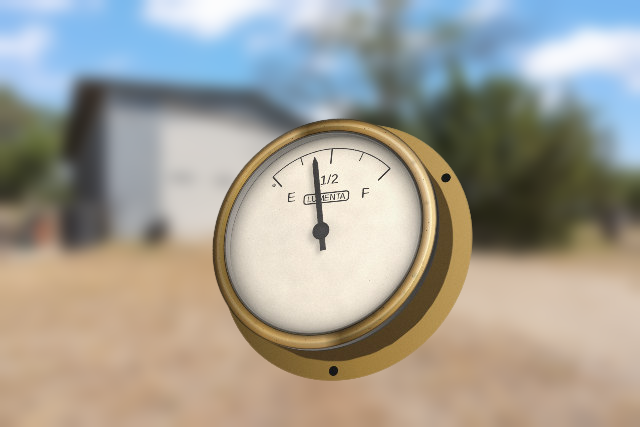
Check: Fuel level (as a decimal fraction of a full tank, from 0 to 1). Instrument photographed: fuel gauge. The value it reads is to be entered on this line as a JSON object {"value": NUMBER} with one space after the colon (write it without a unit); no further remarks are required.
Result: {"value": 0.375}
